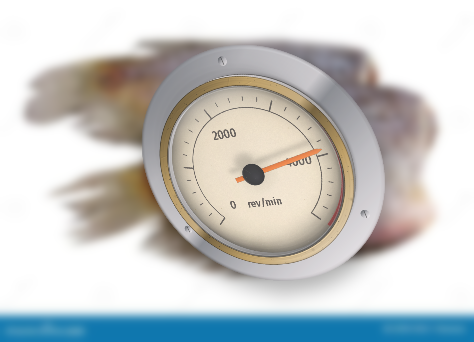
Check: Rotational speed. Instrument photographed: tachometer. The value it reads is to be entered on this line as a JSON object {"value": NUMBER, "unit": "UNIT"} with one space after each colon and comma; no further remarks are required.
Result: {"value": 3900, "unit": "rpm"}
